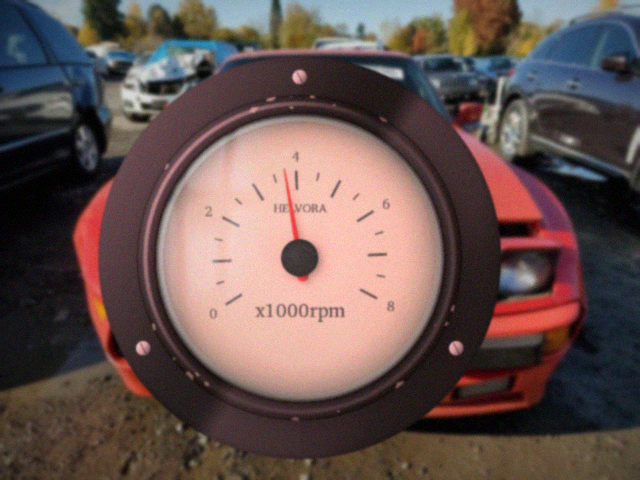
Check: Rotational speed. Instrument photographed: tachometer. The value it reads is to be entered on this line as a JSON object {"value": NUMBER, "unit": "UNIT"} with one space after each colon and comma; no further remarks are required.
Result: {"value": 3750, "unit": "rpm"}
